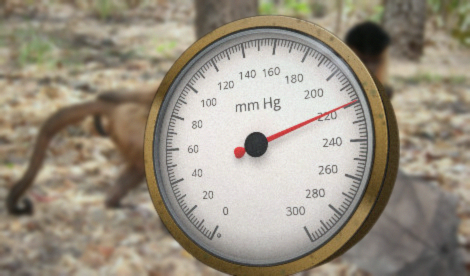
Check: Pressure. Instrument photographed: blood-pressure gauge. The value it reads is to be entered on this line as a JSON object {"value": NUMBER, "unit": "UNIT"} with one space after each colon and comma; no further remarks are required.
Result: {"value": 220, "unit": "mmHg"}
